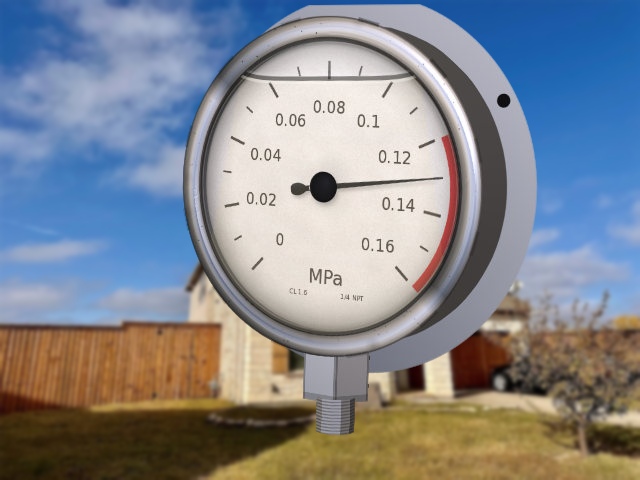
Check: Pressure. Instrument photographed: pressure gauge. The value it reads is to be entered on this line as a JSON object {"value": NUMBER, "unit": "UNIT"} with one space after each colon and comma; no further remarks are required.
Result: {"value": 0.13, "unit": "MPa"}
